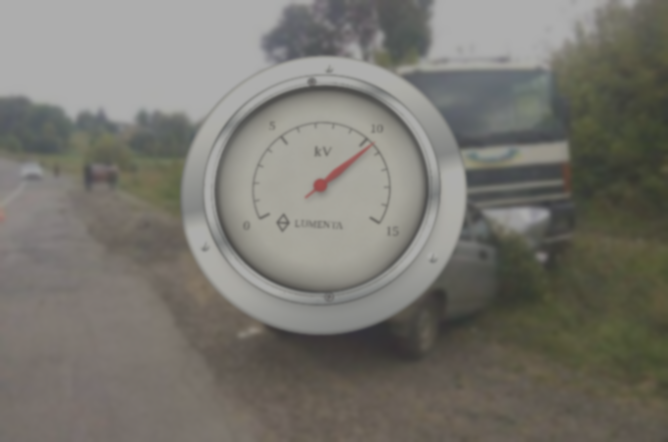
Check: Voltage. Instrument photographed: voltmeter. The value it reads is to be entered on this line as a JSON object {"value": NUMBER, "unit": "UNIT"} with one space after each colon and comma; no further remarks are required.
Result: {"value": 10.5, "unit": "kV"}
